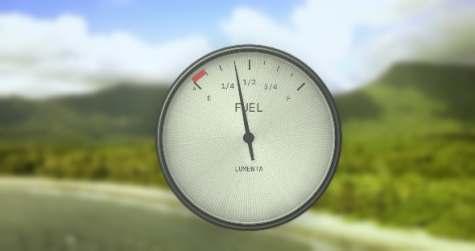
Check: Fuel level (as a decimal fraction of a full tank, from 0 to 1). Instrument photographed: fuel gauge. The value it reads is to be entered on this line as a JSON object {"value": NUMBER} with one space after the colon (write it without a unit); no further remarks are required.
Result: {"value": 0.375}
